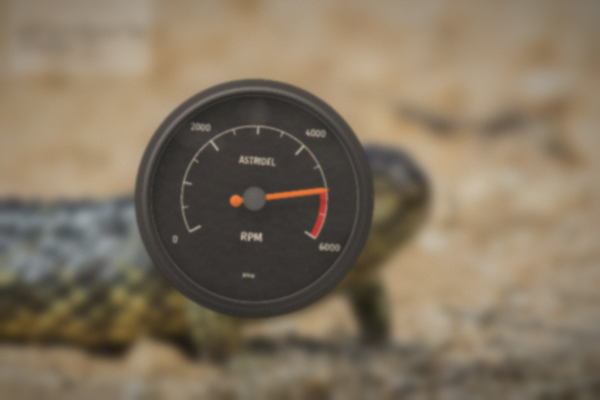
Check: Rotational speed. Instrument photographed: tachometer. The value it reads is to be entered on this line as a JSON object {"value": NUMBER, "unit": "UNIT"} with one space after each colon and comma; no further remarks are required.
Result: {"value": 5000, "unit": "rpm"}
